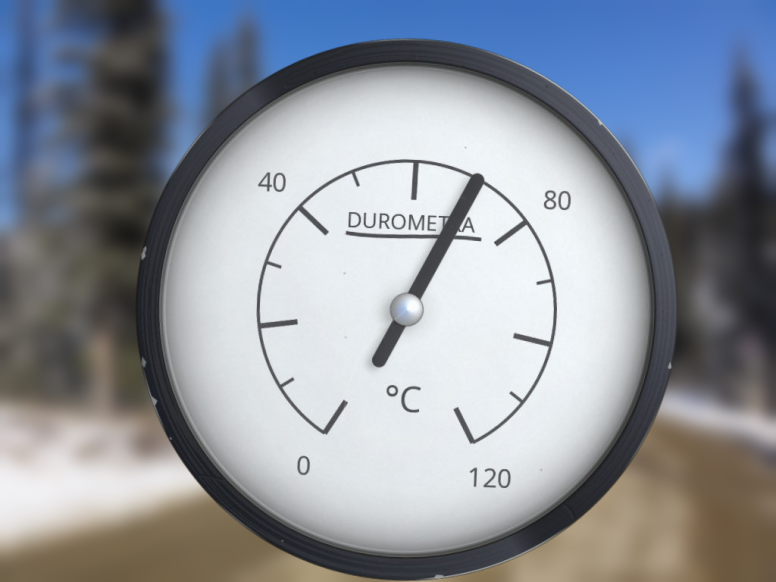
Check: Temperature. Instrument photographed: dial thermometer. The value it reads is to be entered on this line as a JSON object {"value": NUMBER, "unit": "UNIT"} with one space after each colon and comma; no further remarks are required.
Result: {"value": 70, "unit": "°C"}
